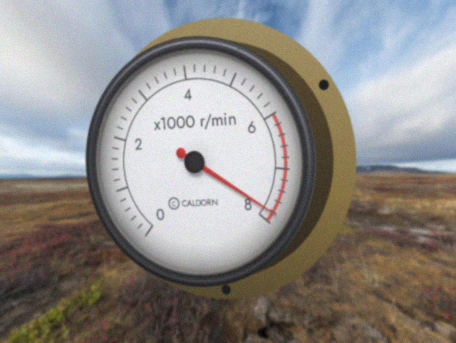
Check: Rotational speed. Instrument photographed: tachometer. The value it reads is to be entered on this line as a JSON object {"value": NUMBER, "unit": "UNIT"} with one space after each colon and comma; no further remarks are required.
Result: {"value": 7800, "unit": "rpm"}
